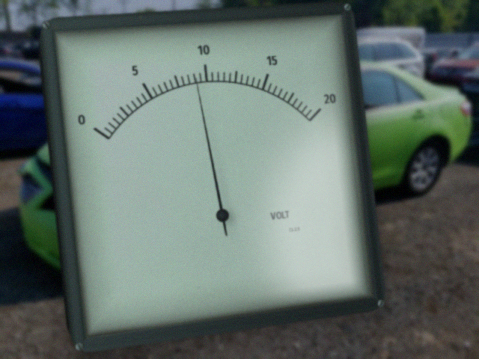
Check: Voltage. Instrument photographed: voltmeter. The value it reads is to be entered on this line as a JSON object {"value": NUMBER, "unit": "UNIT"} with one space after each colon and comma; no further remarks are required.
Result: {"value": 9, "unit": "V"}
